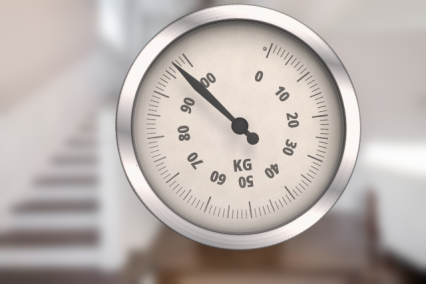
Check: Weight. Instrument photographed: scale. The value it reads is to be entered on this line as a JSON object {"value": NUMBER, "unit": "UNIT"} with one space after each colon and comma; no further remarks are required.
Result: {"value": 97, "unit": "kg"}
